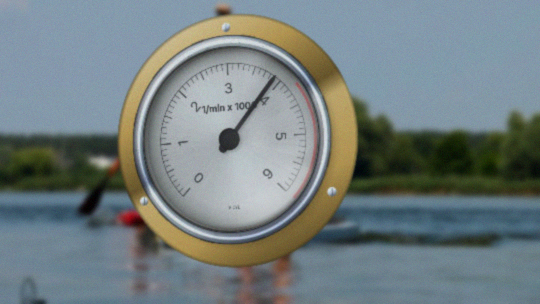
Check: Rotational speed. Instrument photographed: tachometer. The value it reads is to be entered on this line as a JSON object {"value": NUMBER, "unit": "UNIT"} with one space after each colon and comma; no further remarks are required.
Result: {"value": 3900, "unit": "rpm"}
